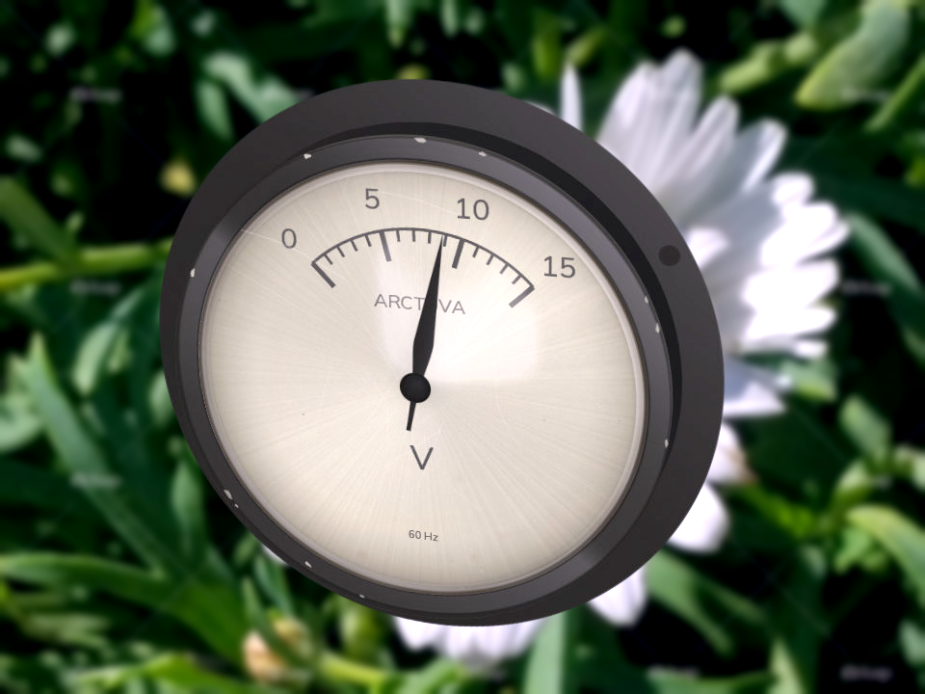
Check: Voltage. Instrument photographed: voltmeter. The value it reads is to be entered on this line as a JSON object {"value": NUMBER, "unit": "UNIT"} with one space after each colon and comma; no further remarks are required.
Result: {"value": 9, "unit": "V"}
